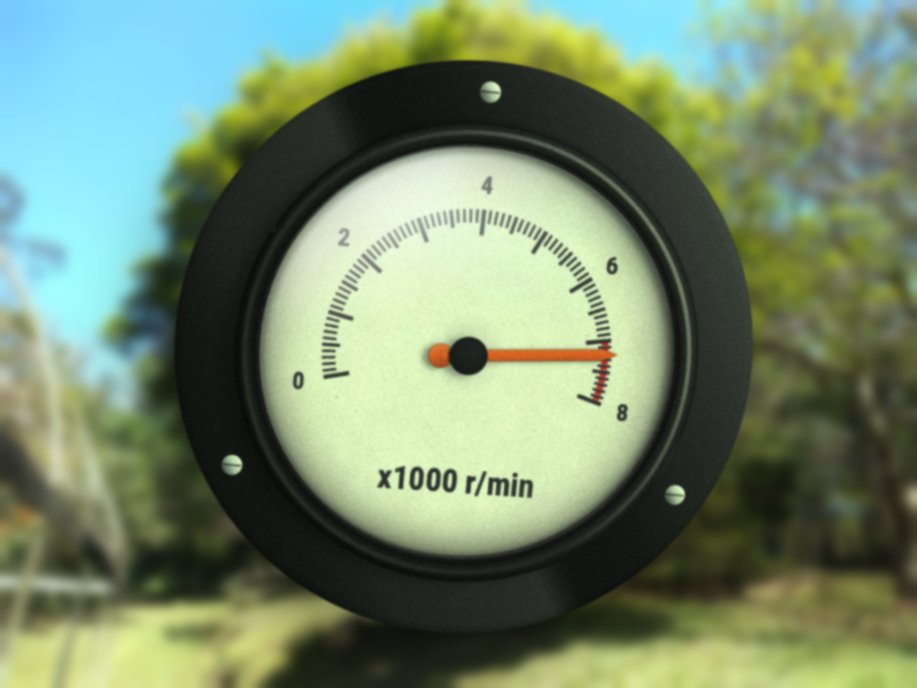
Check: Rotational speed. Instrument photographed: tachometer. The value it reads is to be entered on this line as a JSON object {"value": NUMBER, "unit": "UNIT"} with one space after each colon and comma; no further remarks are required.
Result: {"value": 7200, "unit": "rpm"}
